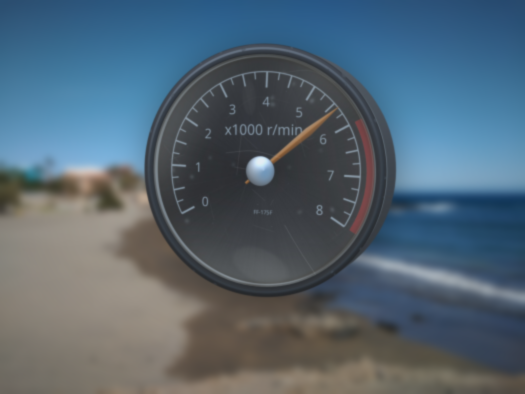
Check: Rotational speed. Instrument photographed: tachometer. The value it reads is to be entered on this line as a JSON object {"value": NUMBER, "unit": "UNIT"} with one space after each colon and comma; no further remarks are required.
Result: {"value": 5625, "unit": "rpm"}
